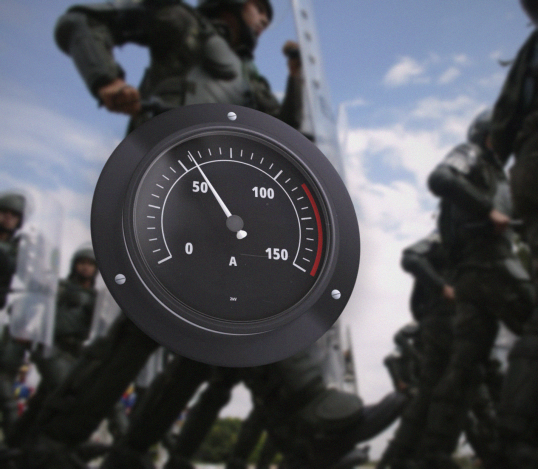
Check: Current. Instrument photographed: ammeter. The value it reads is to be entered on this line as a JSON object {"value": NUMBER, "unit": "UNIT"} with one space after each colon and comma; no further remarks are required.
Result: {"value": 55, "unit": "A"}
